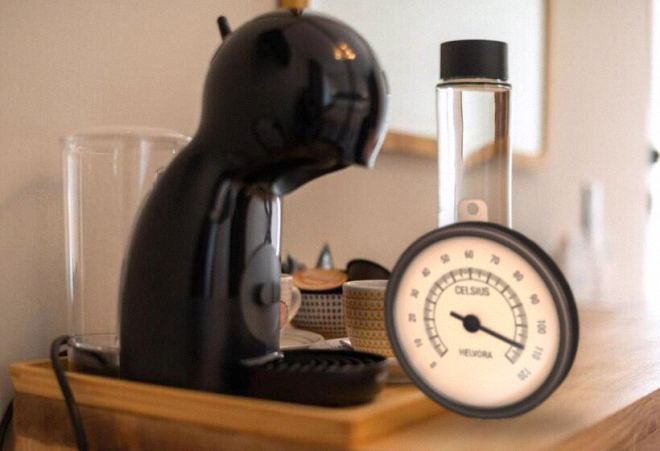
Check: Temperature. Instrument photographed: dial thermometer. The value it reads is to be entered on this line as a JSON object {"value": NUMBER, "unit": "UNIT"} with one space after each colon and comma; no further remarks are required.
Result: {"value": 110, "unit": "°C"}
